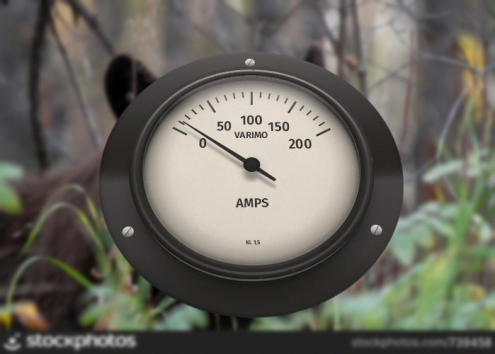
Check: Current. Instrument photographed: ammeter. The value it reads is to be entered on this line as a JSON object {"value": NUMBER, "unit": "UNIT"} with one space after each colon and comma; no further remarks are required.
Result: {"value": 10, "unit": "A"}
